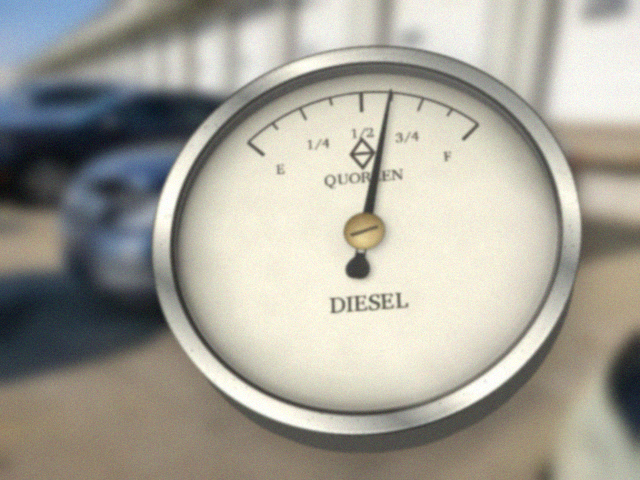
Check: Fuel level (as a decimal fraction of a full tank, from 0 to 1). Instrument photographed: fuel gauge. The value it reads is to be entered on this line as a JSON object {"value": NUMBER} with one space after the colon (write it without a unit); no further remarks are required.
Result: {"value": 0.625}
